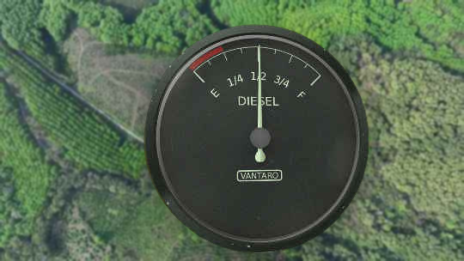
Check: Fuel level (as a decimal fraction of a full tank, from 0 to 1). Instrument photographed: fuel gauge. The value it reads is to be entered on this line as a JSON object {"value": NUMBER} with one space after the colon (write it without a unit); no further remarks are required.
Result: {"value": 0.5}
